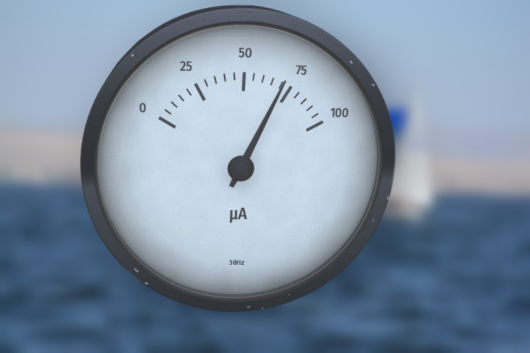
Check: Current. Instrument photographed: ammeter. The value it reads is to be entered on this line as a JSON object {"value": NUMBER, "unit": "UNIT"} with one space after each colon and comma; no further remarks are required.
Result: {"value": 70, "unit": "µA"}
